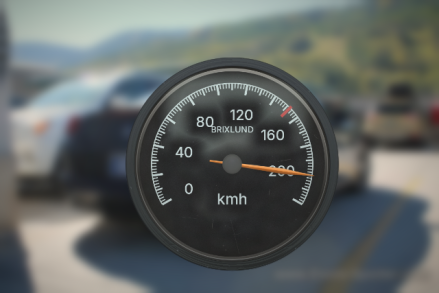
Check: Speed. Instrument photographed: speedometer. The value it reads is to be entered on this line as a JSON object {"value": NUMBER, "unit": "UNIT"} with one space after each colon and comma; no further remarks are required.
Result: {"value": 200, "unit": "km/h"}
